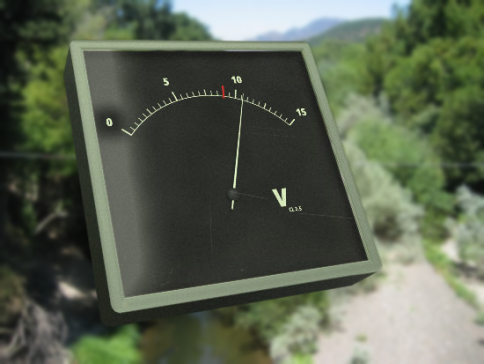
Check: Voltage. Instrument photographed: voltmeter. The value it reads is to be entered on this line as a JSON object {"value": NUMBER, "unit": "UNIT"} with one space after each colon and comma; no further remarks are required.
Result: {"value": 10.5, "unit": "V"}
